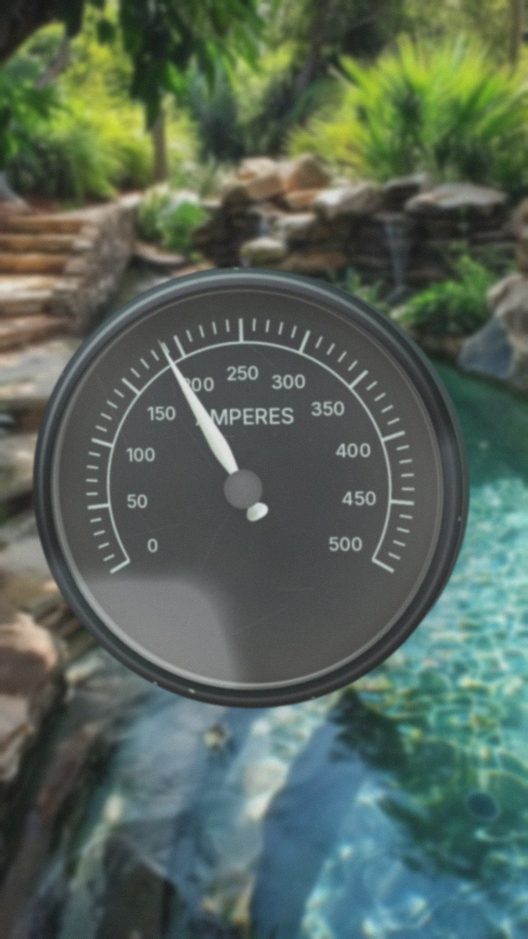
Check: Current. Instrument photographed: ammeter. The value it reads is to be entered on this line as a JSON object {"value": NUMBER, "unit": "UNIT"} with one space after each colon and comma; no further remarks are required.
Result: {"value": 190, "unit": "A"}
